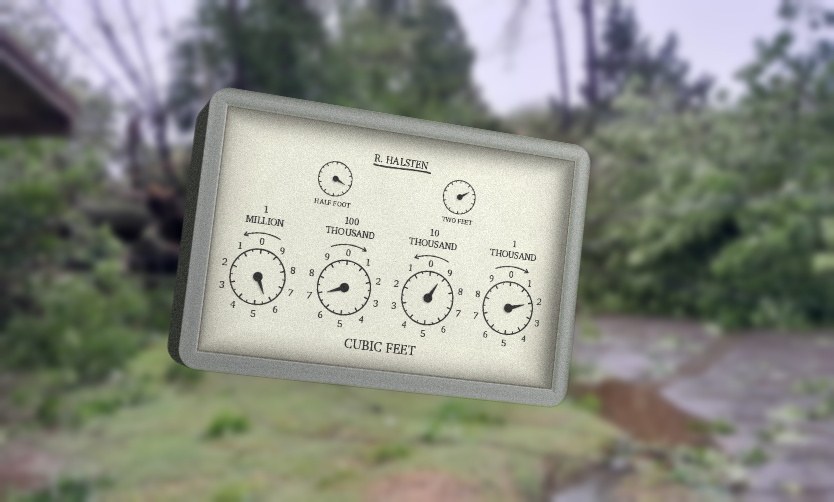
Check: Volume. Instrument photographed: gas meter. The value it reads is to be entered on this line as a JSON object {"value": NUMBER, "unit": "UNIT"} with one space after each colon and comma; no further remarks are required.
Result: {"value": 569200, "unit": "ft³"}
